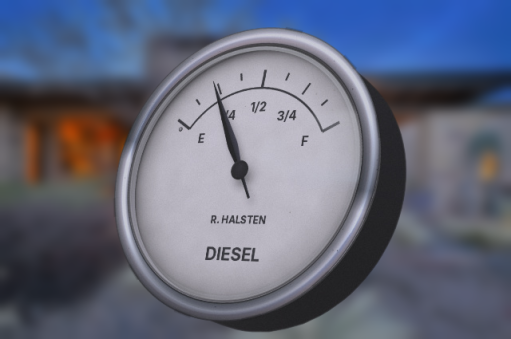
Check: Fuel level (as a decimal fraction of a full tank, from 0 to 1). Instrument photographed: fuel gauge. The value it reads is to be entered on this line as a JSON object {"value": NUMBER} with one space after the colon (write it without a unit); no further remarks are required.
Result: {"value": 0.25}
